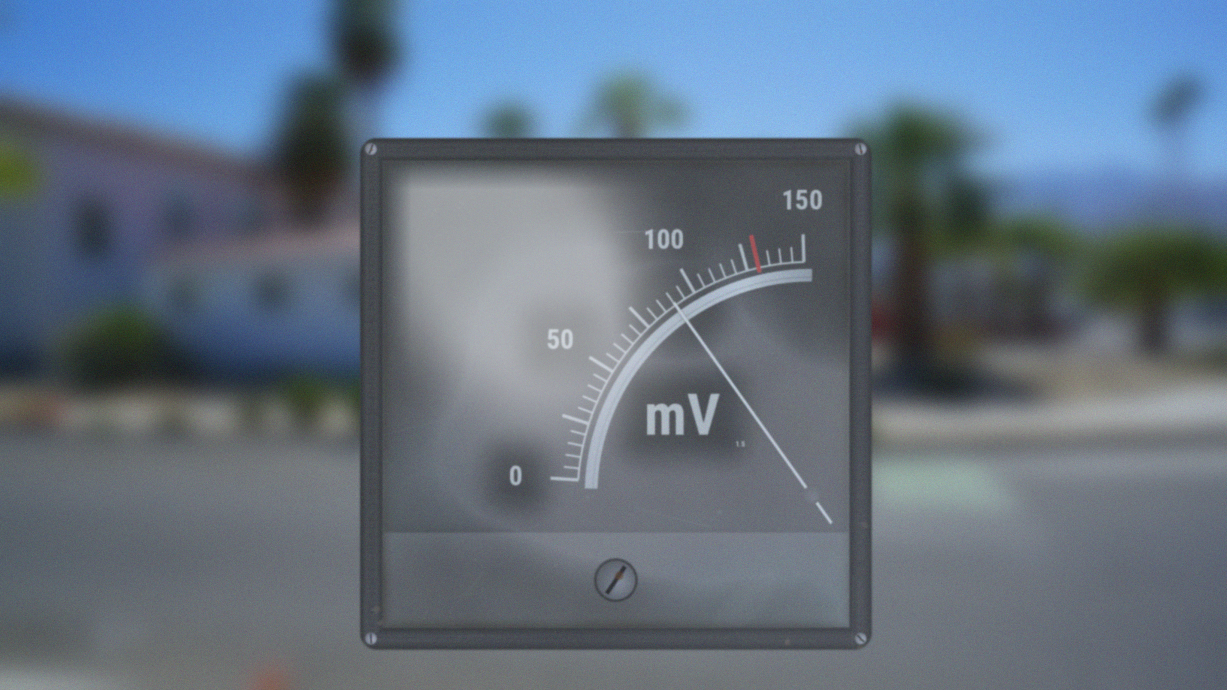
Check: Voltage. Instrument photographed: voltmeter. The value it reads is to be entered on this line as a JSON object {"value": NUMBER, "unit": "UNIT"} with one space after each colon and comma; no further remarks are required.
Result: {"value": 90, "unit": "mV"}
